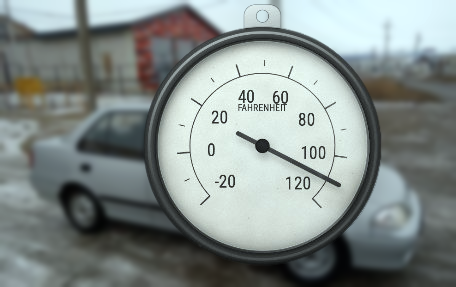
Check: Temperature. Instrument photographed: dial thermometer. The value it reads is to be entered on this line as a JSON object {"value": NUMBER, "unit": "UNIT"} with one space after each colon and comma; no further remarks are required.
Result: {"value": 110, "unit": "°F"}
